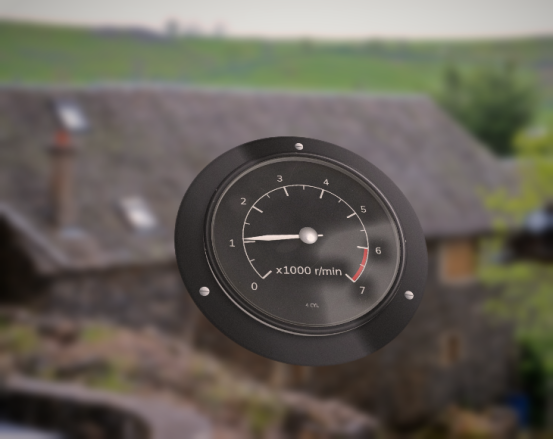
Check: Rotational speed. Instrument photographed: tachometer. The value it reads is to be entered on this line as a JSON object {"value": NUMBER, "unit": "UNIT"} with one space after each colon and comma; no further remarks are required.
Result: {"value": 1000, "unit": "rpm"}
